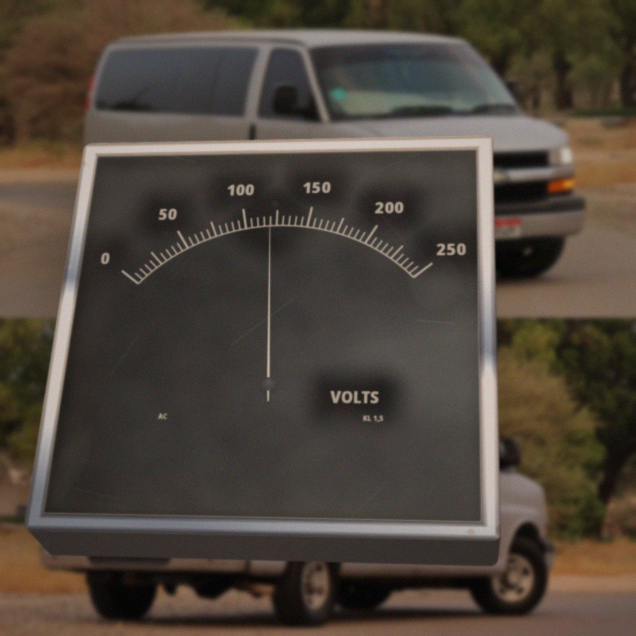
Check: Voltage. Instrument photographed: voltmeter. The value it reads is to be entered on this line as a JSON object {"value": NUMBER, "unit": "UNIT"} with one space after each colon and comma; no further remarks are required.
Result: {"value": 120, "unit": "V"}
